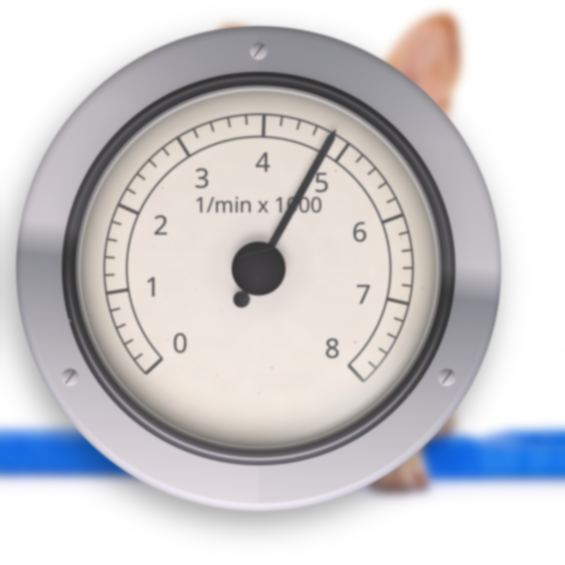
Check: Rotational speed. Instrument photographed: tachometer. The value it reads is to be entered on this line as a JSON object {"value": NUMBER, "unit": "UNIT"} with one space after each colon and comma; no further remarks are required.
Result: {"value": 4800, "unit": "rpm"}
